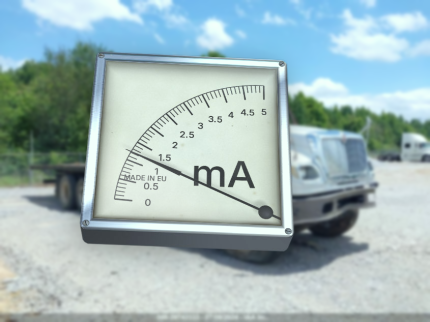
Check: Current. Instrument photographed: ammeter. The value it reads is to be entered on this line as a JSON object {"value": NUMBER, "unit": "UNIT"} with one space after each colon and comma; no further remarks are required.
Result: {"value": 1.2, "unit": "mA"}
